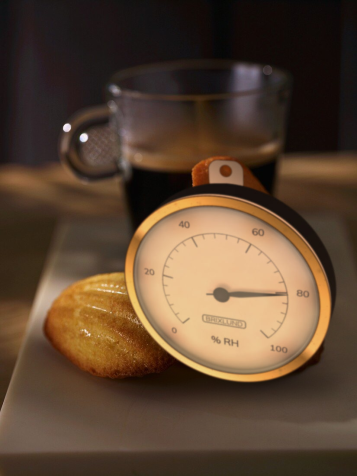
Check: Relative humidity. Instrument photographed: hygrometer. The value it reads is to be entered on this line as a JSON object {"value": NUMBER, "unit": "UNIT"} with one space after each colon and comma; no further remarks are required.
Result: {"value": 80, "unit": "%"}
